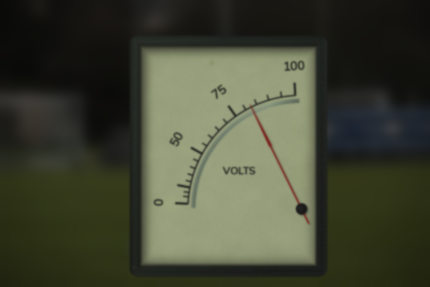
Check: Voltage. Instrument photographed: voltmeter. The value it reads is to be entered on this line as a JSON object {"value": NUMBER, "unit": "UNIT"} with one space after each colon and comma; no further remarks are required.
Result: {"value": 82.5, "unit": "V"}
